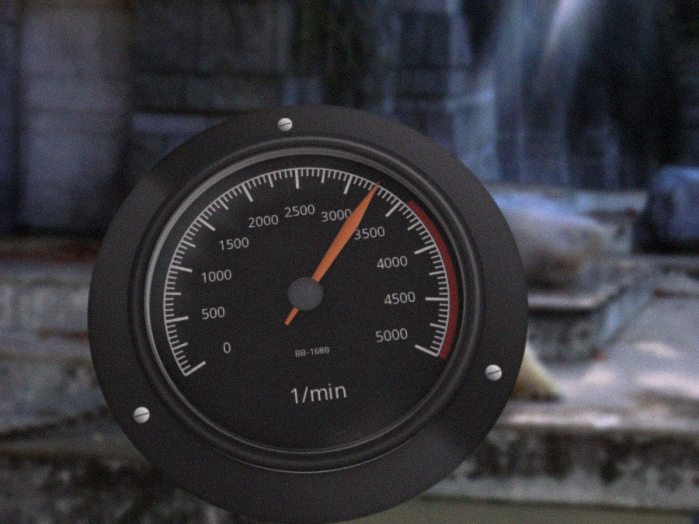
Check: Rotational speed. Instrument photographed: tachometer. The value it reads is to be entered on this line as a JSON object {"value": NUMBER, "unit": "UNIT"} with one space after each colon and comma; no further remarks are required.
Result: {"value": 3250, "unit": "rpm"}
